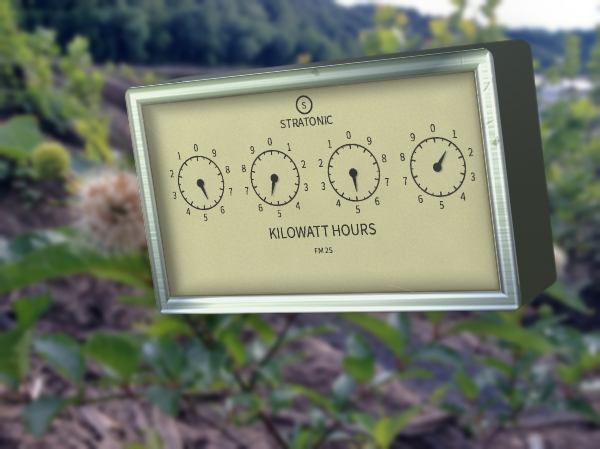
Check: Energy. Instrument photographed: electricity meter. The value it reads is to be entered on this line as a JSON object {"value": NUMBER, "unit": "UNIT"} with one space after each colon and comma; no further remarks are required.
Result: {"value": 5551, "unit": "kWh"}
